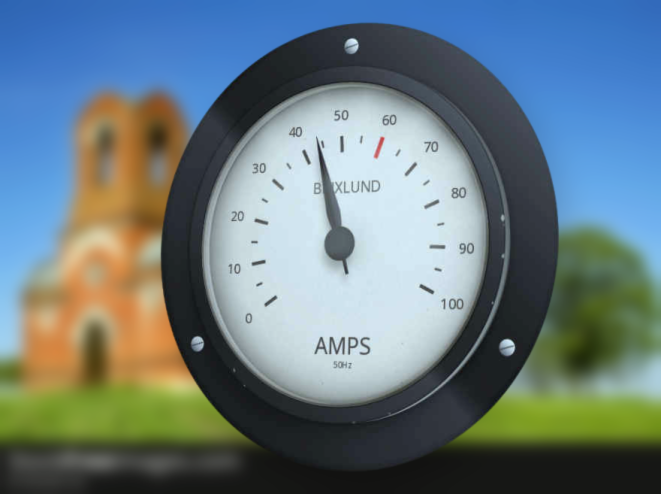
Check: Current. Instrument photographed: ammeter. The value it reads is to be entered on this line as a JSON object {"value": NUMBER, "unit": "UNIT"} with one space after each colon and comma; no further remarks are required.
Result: {"value": 45, "unit": "A"}
